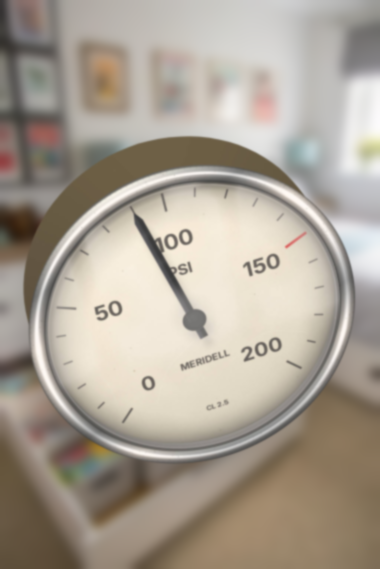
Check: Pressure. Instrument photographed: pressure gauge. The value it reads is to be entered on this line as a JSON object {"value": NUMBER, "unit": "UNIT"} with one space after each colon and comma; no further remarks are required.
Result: {"value": 90, "unit": "psi"}
